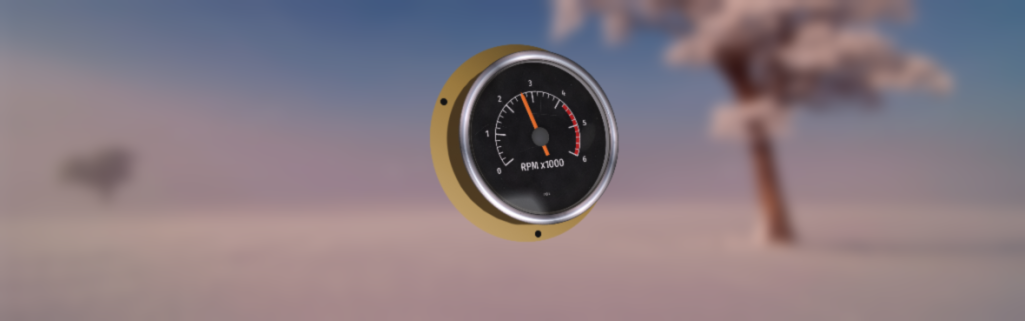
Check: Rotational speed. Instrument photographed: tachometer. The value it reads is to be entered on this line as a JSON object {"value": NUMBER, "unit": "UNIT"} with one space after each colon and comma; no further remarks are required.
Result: {"value": 2600, "unit": "rpm"}
